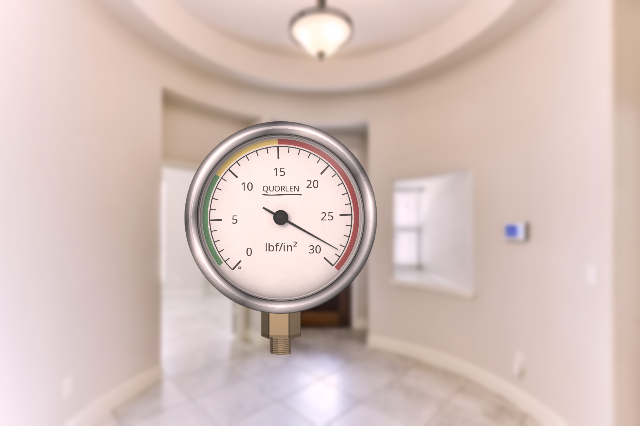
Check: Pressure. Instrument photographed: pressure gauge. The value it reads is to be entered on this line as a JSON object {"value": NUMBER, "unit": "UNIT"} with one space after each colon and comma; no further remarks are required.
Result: {"value": 28.5, "unit": "psi"}
